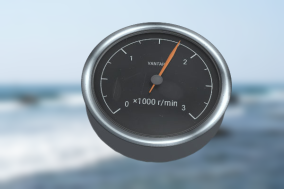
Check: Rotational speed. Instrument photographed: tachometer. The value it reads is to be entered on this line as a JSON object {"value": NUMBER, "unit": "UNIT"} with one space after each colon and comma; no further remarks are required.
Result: {"value": 1750, "unit": "rpm"}
